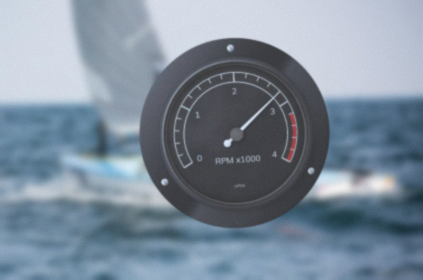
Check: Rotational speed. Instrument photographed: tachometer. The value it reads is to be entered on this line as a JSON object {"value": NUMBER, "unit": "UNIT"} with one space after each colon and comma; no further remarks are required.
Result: {"value": 2800, "unit": "rpm"}
